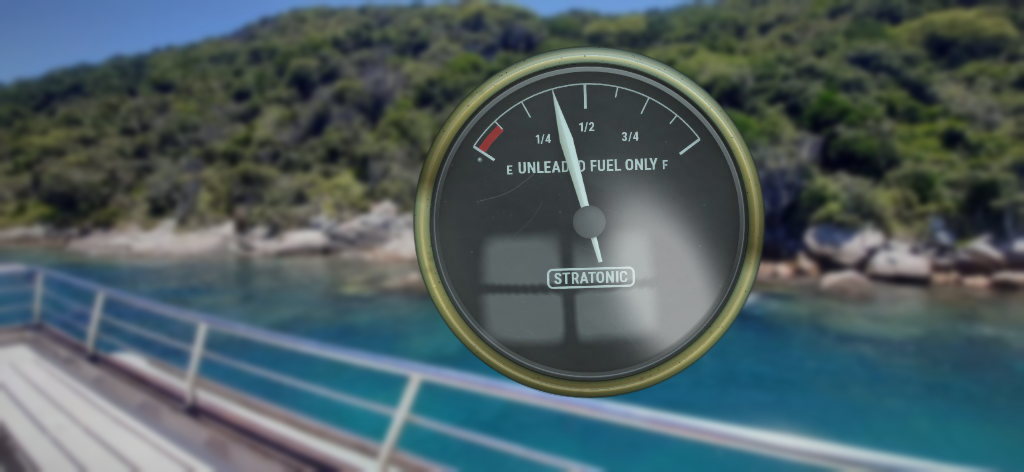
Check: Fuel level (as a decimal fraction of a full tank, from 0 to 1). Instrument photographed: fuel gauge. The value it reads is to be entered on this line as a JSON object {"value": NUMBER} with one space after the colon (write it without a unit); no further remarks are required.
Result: {"value": 0.375}
